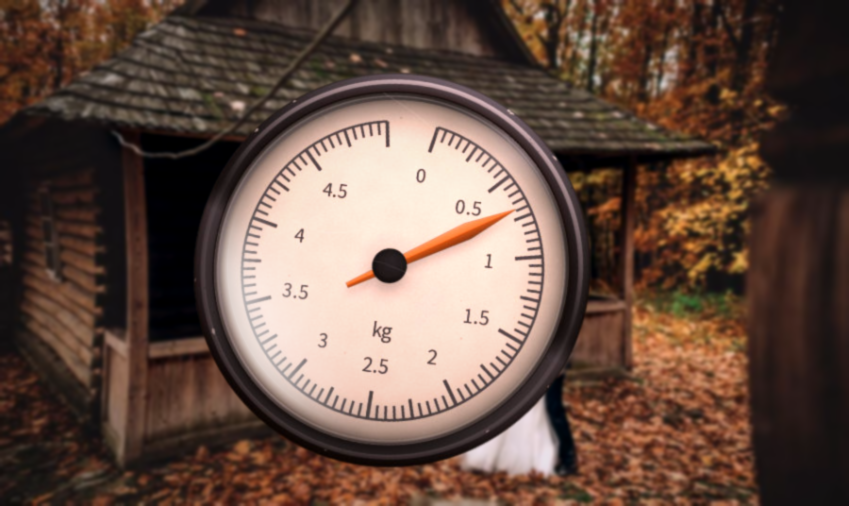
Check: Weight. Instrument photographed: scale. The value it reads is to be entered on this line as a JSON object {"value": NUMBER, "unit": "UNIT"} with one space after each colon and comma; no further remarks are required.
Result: {"value": 0.7, "unit": "kg"}
